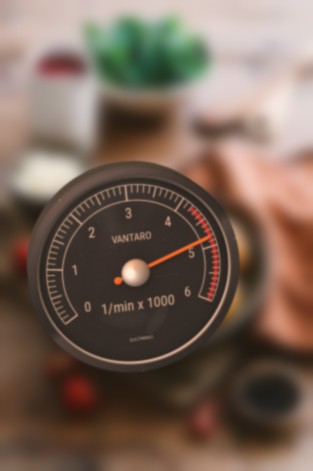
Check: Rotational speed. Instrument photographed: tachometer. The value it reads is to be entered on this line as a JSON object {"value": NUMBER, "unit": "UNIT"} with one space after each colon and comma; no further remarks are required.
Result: {"value": 4800, "unit": "rpm"}
